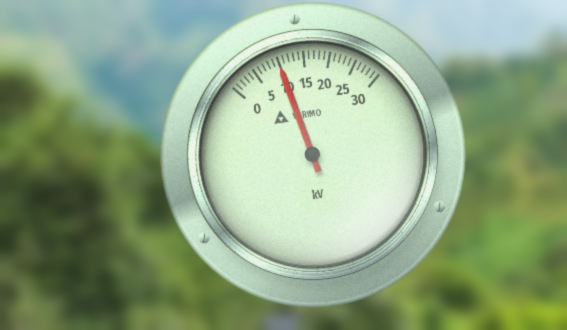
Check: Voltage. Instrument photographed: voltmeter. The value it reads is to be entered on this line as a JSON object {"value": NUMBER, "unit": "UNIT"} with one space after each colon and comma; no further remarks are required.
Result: {"value": 10, "unit": "kV"}
